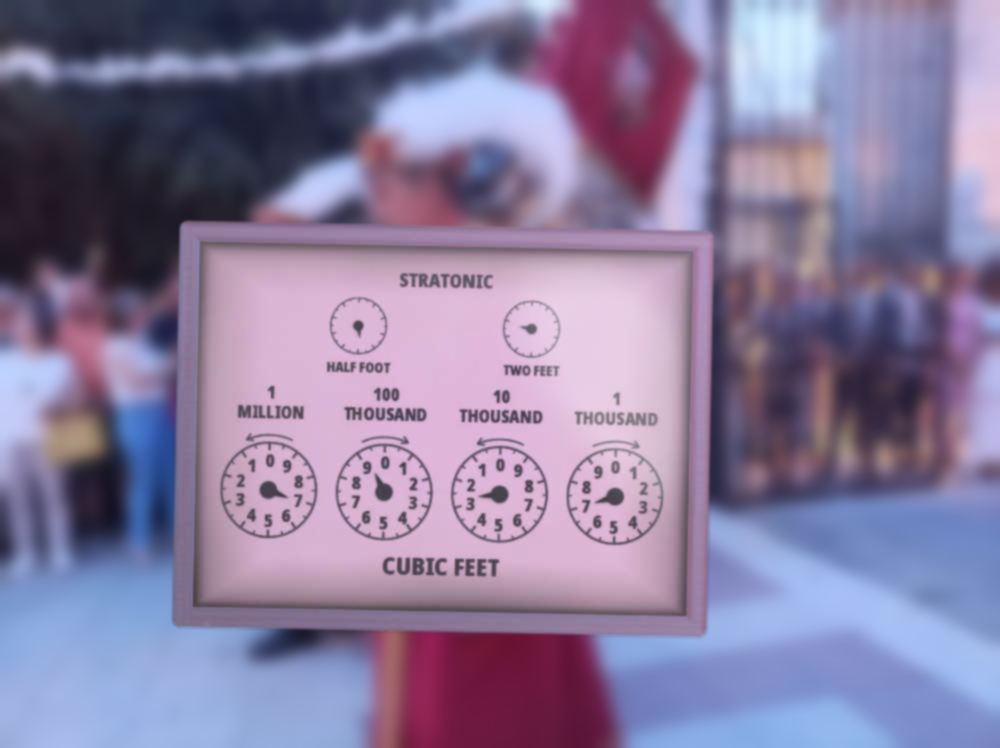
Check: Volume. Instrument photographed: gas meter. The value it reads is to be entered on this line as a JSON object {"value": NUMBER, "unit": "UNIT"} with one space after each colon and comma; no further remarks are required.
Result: {"value": 692700, "unit": "ft³"}
